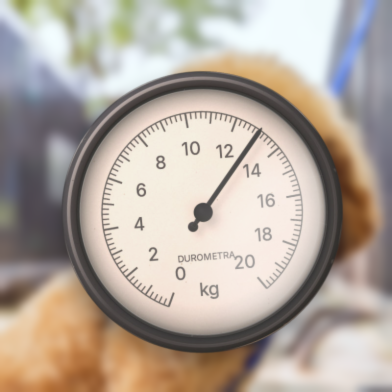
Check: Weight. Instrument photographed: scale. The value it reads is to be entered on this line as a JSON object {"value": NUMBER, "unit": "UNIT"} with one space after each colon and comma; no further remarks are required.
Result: {"value": 13, "unit": "kg"}
